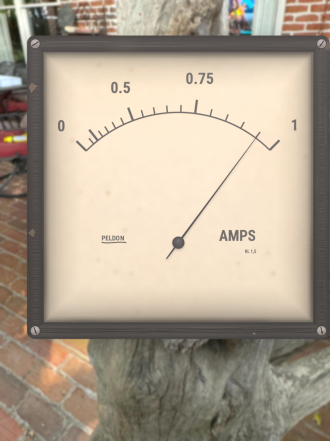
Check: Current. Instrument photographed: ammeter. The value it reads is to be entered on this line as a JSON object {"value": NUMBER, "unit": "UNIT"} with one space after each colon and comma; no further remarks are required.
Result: {"value": 0.95, "unit": "A"}
